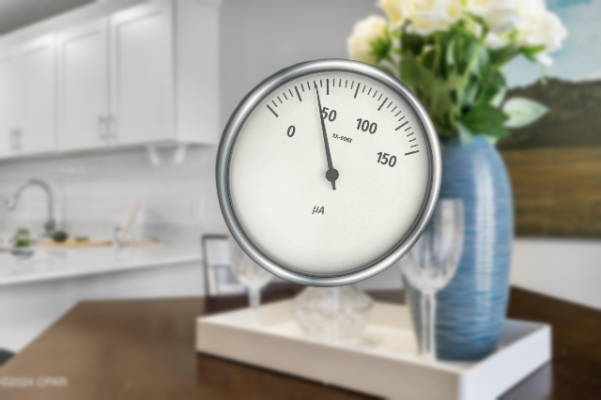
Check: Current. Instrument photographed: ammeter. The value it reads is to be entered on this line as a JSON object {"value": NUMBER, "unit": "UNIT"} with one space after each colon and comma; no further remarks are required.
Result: {"value": 40, "unit": "µA"}
